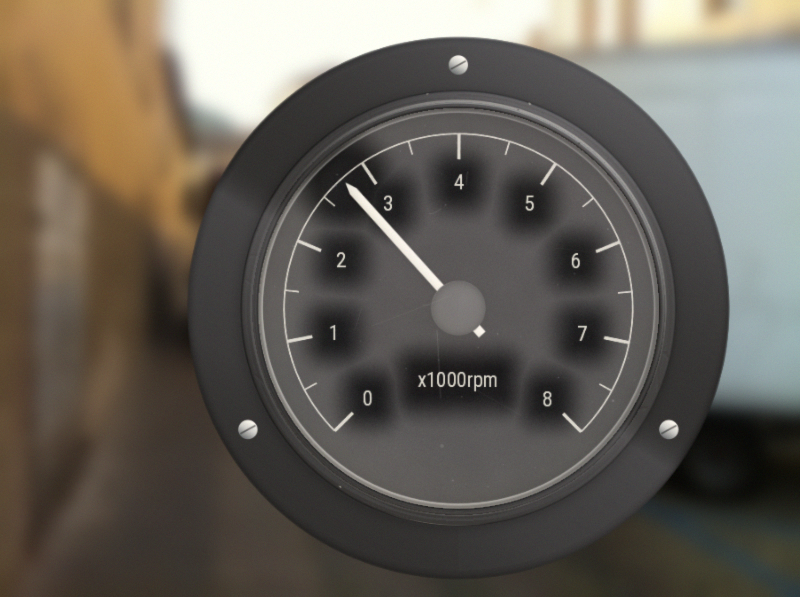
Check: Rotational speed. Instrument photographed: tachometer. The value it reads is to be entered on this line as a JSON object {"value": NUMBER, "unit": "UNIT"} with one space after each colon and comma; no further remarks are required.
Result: {"value": 2750, "unit": "rpm"}
